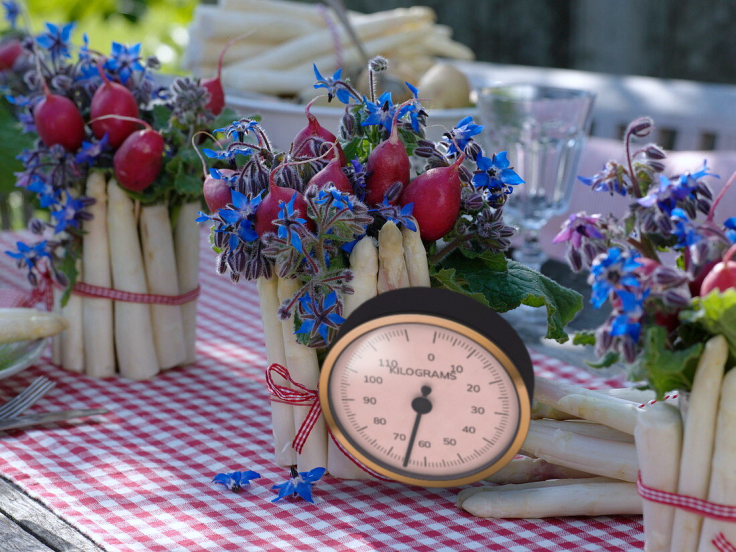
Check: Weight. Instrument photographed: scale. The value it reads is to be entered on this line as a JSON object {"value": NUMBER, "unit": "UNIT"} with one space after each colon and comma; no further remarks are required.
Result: {"value": 65, "unit": "kg"}
